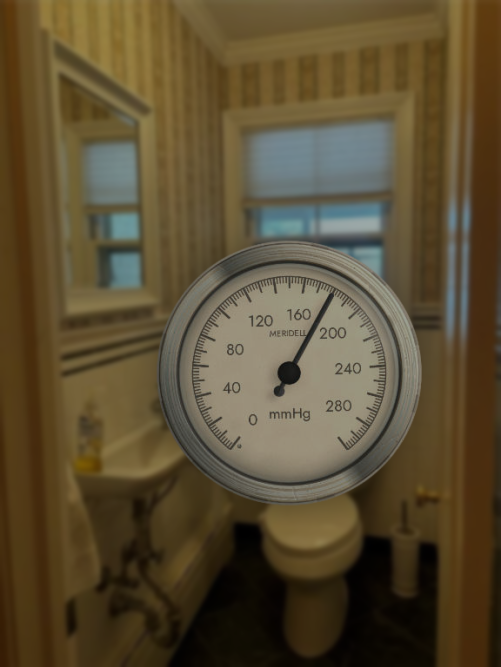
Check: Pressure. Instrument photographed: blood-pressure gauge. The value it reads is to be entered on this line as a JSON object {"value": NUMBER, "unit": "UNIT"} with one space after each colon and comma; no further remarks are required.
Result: {"value": 180, "unit": "mmHg"}
